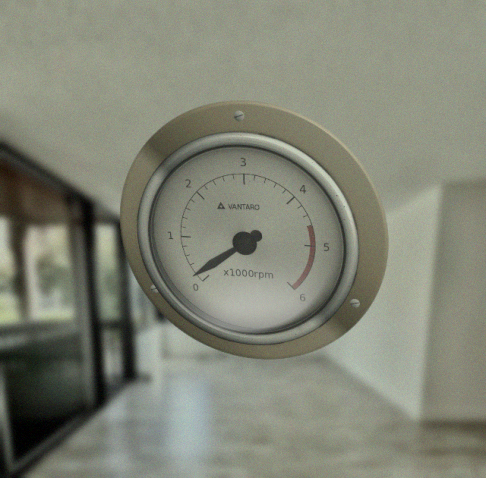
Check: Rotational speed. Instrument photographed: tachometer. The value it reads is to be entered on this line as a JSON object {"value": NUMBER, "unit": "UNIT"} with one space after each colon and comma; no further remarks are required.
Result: {"value": 200, "unit": "rpm"}
